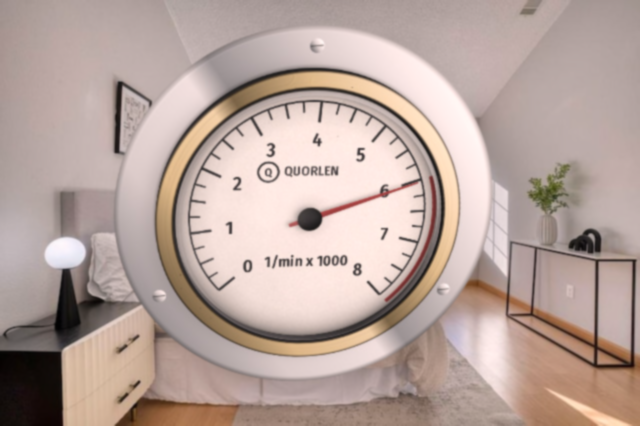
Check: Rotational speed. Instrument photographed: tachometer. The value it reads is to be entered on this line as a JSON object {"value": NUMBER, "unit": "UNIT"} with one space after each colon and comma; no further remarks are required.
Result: {"value": 6000, "unit": "rpm"}
